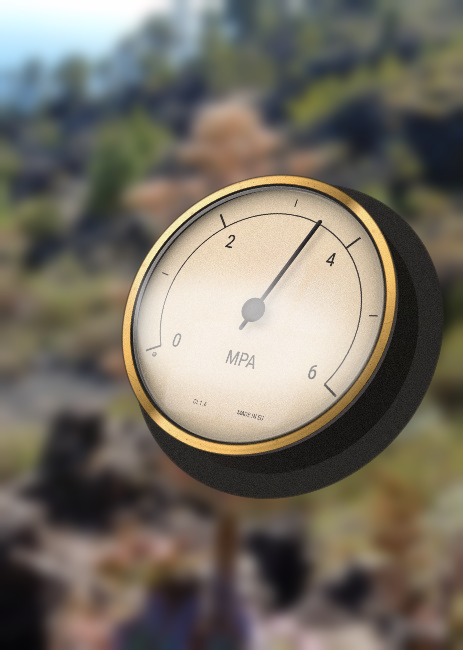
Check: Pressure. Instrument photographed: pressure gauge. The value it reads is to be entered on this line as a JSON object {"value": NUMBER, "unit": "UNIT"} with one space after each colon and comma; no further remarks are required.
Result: {"value": 3.5, "unit": "MPa"}
